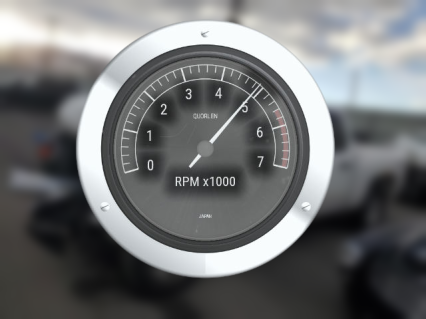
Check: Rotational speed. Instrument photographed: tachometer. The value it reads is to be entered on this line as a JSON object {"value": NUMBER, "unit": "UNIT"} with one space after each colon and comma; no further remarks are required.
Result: {"value": 4900, "unit": "rpm"}
